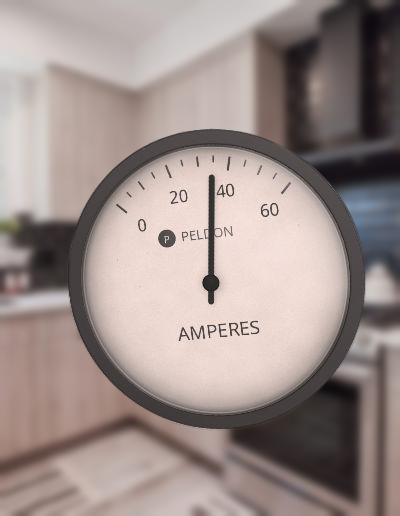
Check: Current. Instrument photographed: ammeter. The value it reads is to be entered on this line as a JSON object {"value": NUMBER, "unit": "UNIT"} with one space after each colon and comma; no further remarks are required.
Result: {"value": 35, "unit": "A"}
